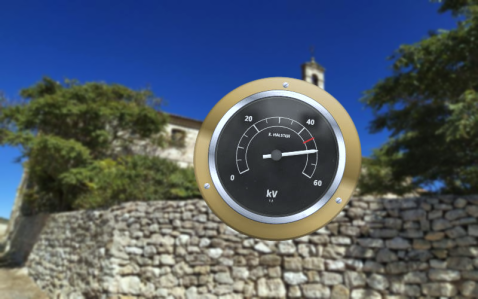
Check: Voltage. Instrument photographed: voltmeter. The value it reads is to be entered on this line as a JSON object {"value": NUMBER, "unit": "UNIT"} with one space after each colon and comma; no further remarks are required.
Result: {"value": 50, "unit": "kV"}
